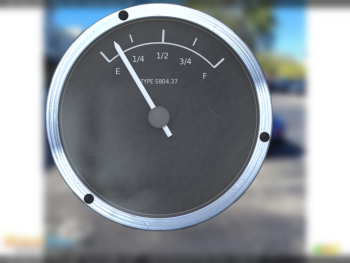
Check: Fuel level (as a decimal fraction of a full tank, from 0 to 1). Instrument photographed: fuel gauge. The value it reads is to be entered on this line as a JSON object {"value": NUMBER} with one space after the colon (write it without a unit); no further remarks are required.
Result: {"value": 0.125}
